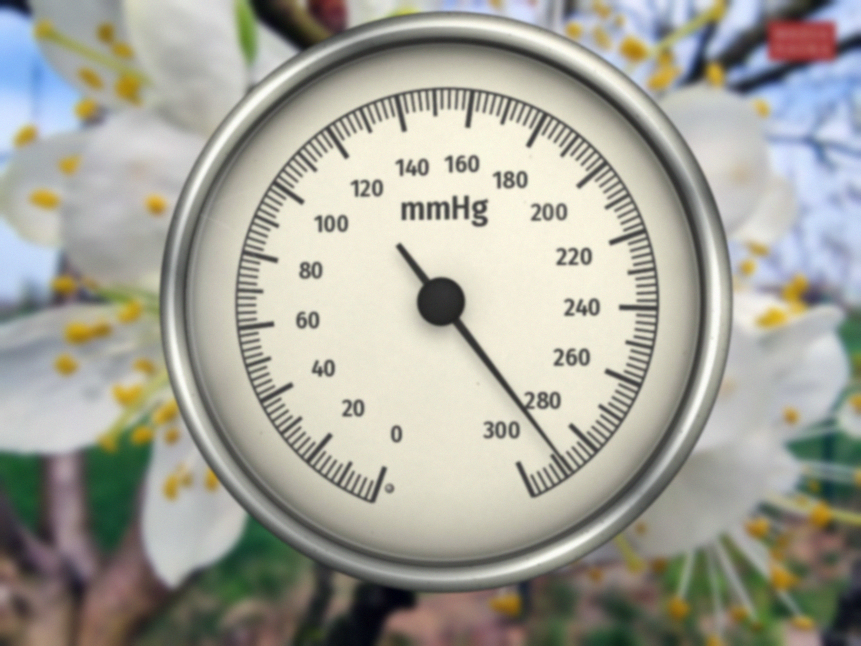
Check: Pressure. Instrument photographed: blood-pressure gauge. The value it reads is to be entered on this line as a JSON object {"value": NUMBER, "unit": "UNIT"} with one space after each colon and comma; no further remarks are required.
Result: {"value": 288, "unit": "mmHg"}
